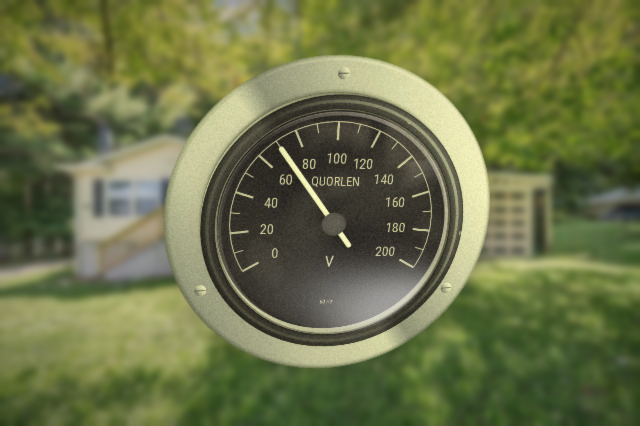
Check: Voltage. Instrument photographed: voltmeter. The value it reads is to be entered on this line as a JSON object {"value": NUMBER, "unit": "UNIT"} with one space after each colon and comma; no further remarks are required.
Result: {"value": 70, "unit": "V"}
